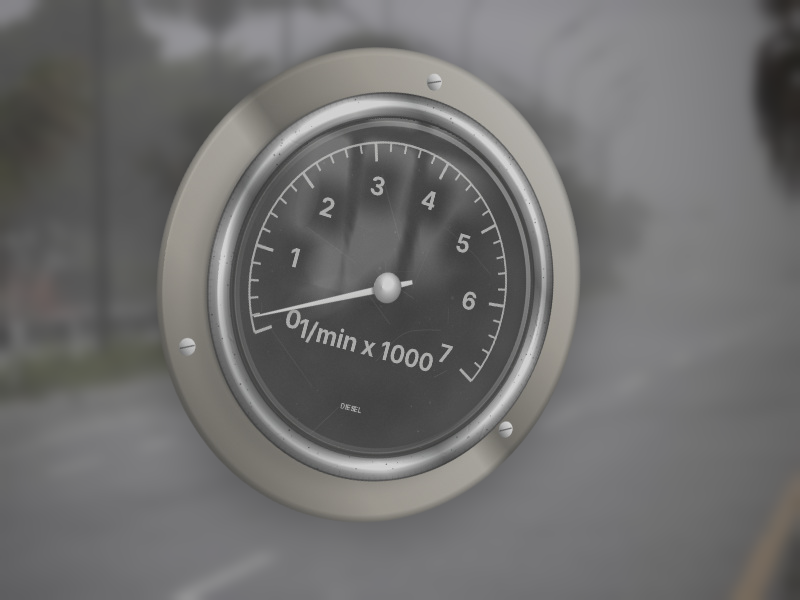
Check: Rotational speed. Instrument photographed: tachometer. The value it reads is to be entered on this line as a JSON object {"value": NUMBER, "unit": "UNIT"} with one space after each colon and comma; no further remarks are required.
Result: {"value": 200, "unit": "rpm"}
